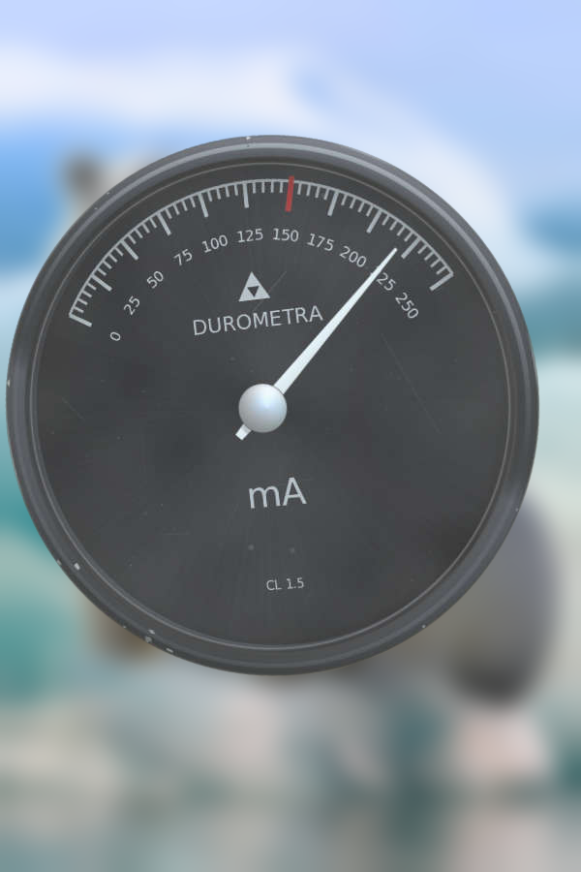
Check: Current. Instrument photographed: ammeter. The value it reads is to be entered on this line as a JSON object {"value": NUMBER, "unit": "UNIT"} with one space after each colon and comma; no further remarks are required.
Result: {"value": 220, "unit": "mA"}
